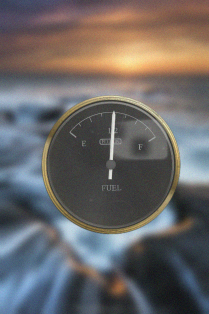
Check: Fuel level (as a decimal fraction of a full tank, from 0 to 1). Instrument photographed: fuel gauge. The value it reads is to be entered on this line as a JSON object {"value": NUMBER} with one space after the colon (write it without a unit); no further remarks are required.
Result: {"value": 0.5}
